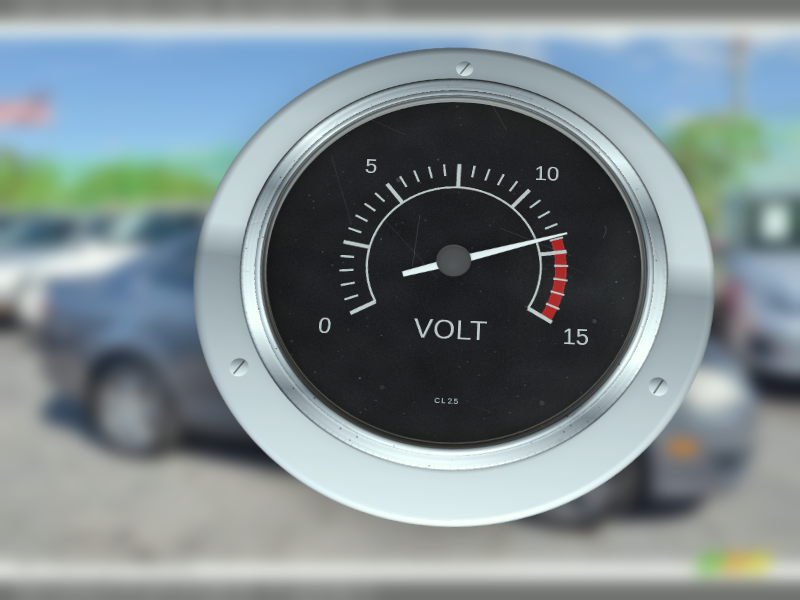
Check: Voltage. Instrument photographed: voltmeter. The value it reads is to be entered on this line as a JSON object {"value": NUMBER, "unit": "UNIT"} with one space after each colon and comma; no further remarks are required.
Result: {"value": 12, "unit": "V"}
